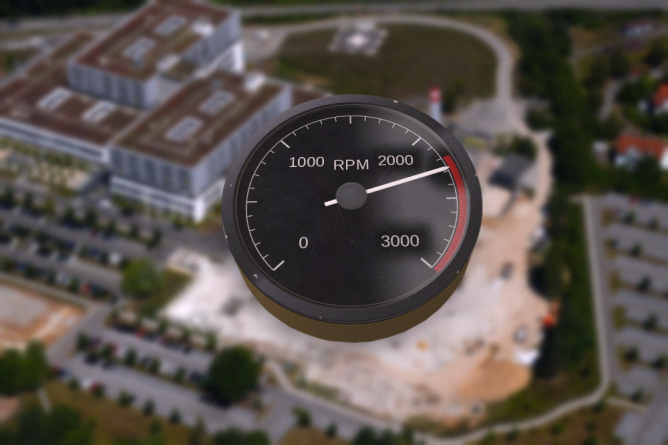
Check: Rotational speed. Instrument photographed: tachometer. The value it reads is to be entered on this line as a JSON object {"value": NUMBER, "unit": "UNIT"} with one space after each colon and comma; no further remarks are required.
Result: {"value": 2300, "unit": "rpm"}
